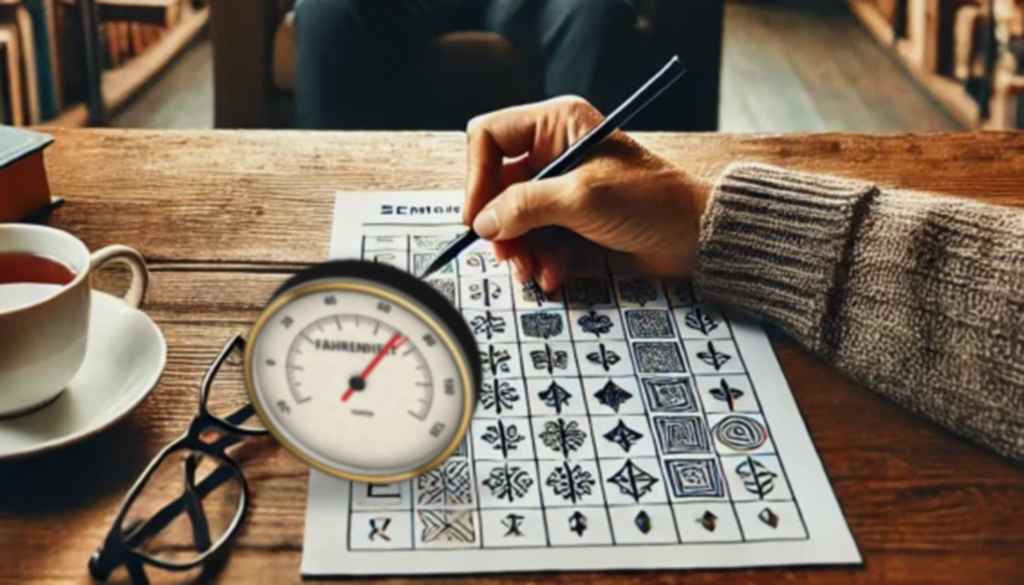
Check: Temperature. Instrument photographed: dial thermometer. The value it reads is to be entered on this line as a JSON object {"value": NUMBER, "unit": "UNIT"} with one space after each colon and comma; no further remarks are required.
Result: {"value": 70, "unit": "°F"}
